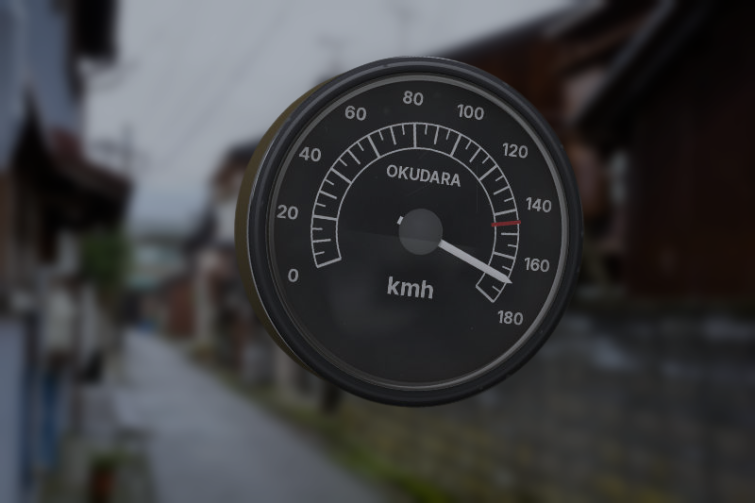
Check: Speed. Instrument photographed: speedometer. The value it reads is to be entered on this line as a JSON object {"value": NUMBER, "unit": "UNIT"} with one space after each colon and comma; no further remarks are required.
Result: {"value": 170, "unit": "km/h"}
